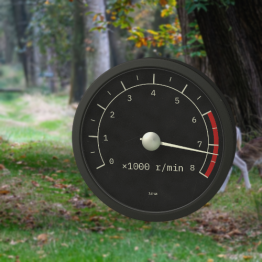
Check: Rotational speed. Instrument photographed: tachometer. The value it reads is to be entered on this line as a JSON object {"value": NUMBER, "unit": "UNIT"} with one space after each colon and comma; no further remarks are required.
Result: {"value": 7250, "unit": "rpm"}
